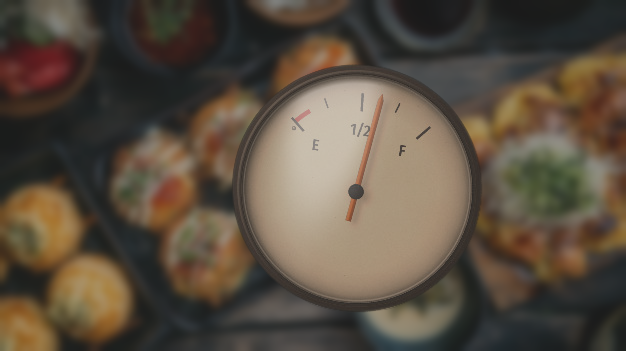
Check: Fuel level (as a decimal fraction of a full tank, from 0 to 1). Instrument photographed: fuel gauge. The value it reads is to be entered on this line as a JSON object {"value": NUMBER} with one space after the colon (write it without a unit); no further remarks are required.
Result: {"value": 0.625}
